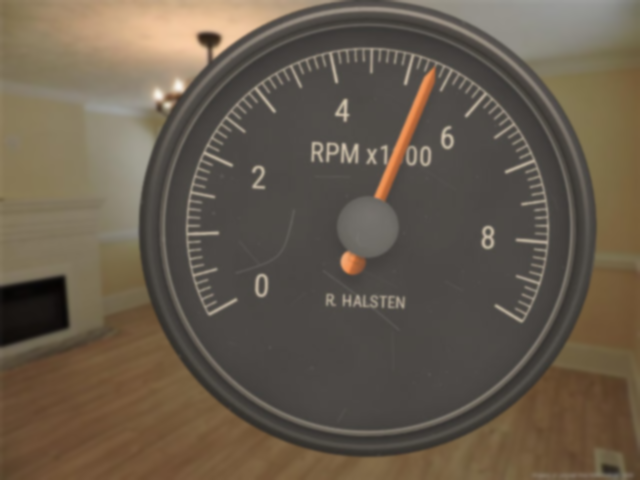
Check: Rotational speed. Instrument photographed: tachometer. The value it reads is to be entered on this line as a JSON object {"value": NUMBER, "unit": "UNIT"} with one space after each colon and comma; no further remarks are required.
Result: {"value": 5300, "unit": "rpm"}
